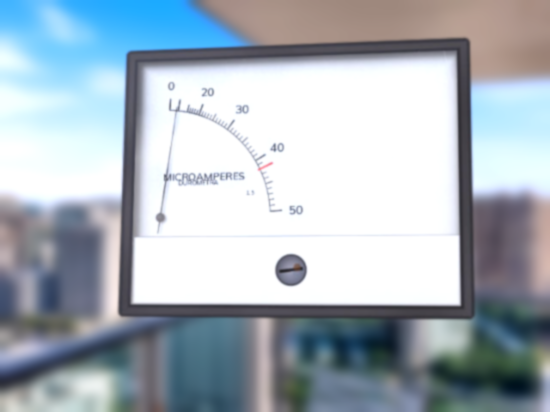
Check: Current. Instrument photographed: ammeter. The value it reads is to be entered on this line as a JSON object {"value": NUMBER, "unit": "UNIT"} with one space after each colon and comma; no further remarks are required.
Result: {"value": 10, "unit": "µA"}
